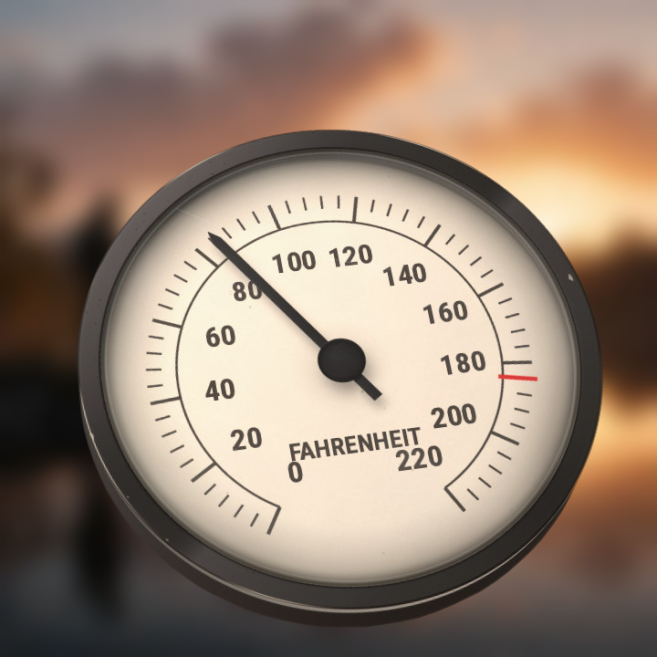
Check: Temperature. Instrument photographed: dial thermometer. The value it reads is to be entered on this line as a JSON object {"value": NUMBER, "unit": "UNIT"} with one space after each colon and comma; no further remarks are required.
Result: {"value": 84, "unit": "°F"}
